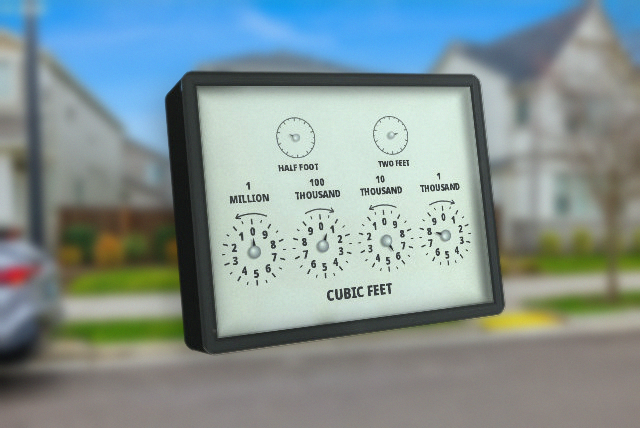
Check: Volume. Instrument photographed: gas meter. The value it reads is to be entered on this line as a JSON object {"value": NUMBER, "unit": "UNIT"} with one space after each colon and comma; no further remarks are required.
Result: {"value": 5800, "unit": "ft³"}
